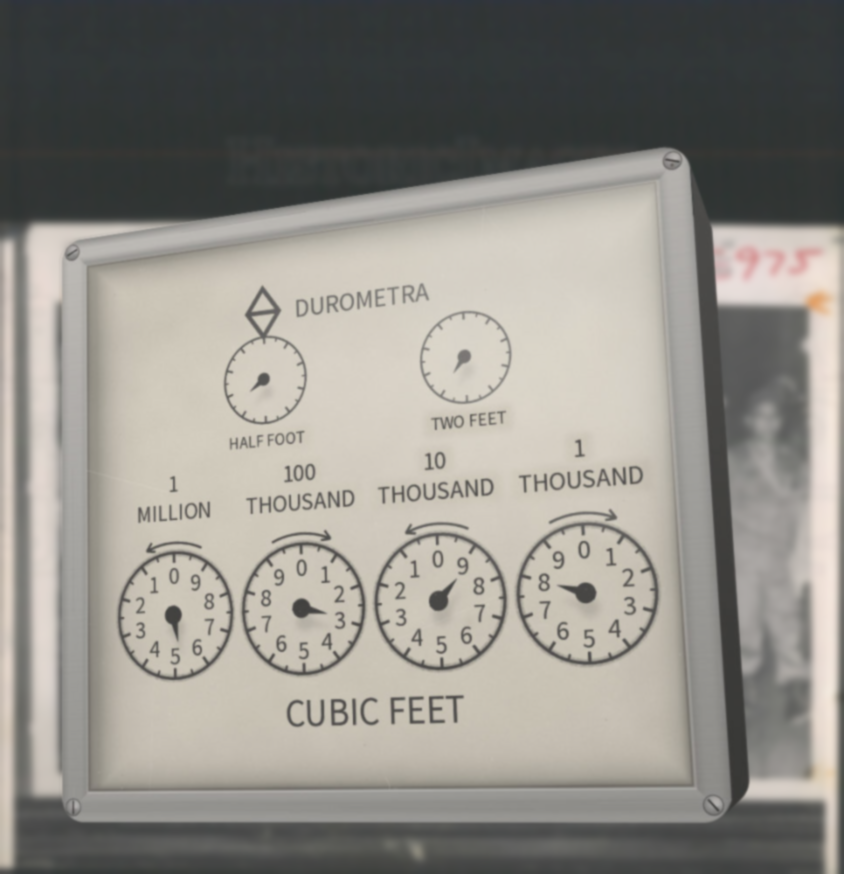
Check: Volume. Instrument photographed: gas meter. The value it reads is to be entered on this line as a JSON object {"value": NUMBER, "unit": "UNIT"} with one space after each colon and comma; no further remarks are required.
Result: {"value": 528800, "unit": "ft³"}
